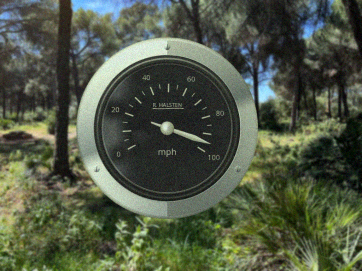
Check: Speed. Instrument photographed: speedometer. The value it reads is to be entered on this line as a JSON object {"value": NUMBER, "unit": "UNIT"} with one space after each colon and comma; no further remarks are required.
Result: {"value": 95, "unit": "mph"}
